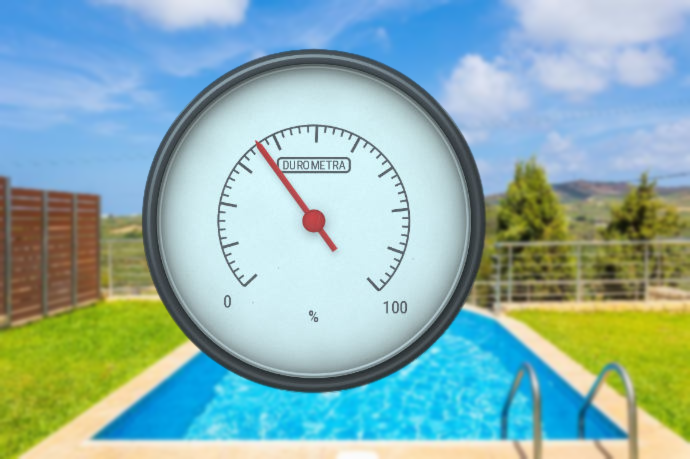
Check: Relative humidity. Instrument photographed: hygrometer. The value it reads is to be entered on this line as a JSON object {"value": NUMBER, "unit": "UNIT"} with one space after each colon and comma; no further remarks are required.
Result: {"value": 36, "unit": "%"}
